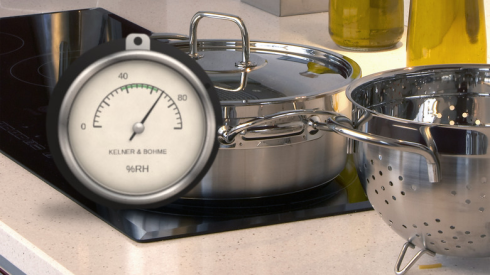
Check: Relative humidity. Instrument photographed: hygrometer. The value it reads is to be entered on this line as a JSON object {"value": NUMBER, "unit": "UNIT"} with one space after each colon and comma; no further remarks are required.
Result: {"value": 68, "unit": "%"}
